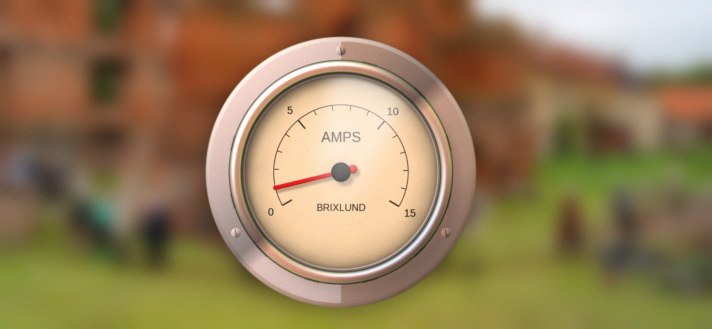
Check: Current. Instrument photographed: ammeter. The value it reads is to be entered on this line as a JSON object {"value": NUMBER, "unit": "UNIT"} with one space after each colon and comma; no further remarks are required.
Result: {"value": 1, "unit": "A"}
